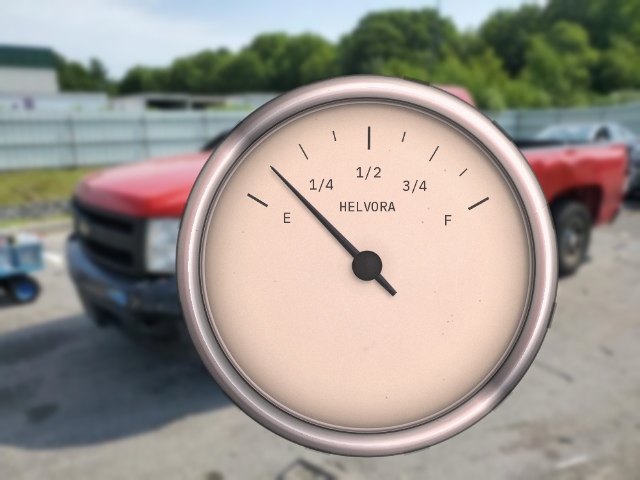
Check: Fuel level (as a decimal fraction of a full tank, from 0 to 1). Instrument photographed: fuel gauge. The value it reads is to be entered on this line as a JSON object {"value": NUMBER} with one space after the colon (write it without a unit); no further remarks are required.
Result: {"value": 0.125}
